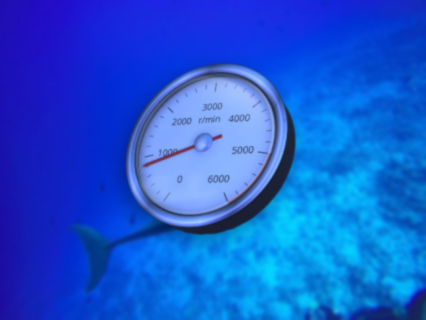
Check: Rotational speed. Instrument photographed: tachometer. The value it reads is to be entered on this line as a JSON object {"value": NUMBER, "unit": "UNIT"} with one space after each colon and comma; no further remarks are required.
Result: {"value": 800, "unit": "rpm"}
